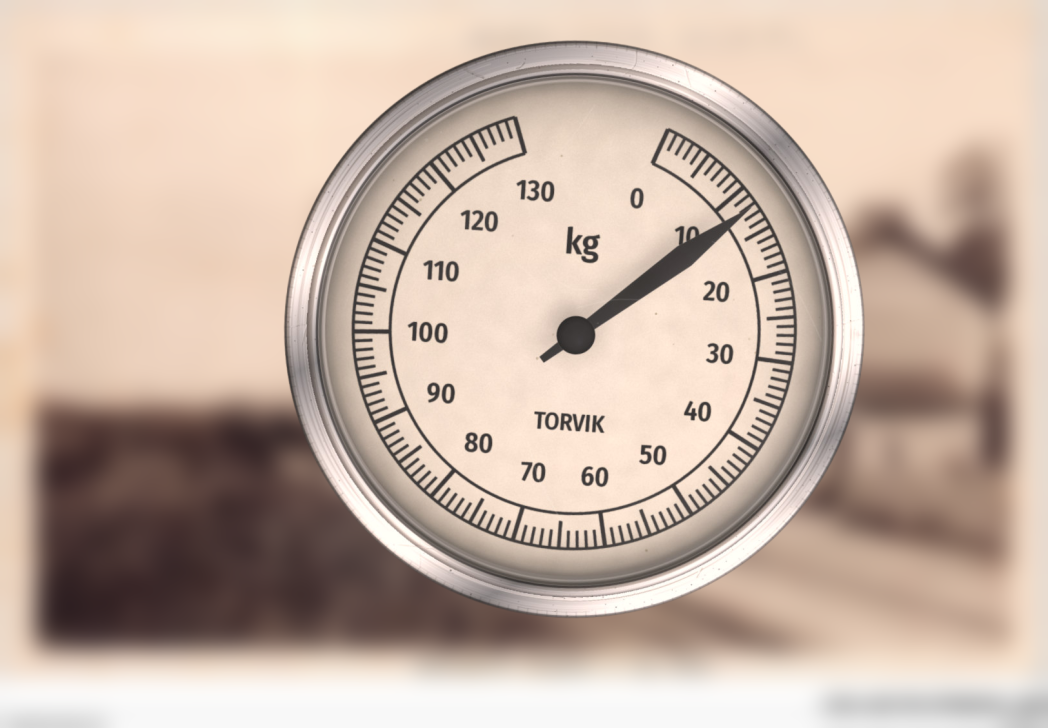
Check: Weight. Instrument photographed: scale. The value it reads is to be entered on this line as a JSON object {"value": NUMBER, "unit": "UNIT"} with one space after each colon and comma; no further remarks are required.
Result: {"value": 12, "unit": "kg"}
